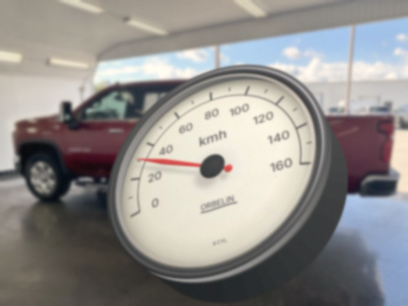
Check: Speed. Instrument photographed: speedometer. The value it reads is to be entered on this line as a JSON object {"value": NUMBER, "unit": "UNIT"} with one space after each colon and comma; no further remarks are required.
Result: {"value": 30, "unit": "km/h"}
